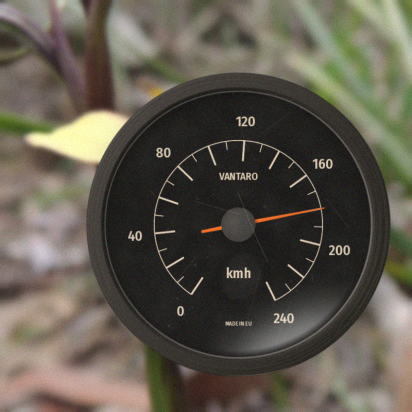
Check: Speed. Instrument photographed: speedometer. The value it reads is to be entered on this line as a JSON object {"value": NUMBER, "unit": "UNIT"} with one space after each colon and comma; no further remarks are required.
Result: {"value": 180, "unit": "km/h"}
